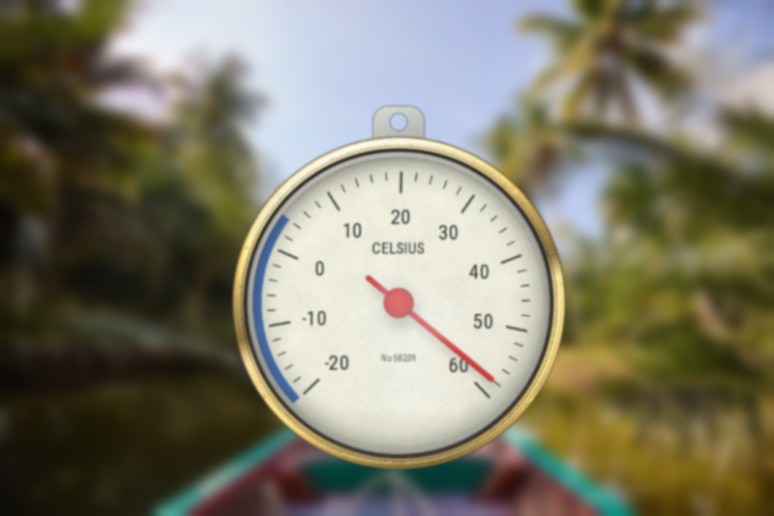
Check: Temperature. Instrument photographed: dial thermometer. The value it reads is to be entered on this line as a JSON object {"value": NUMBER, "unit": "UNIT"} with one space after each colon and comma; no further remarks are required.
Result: {"value": 58, "unit": "°C"}
